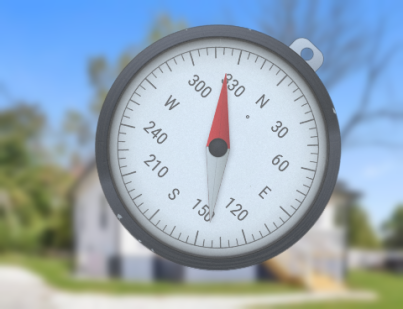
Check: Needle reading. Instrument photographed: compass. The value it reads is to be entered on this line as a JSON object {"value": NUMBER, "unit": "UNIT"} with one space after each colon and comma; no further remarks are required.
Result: {"value": 322.5, "unit": "°"}
